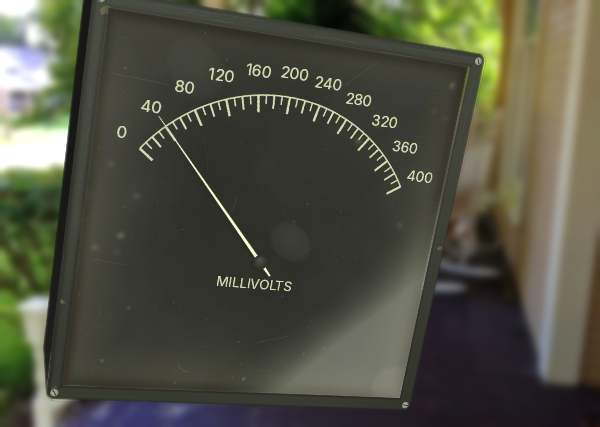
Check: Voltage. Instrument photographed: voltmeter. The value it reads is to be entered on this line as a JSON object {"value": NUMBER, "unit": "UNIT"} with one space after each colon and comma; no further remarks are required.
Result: {"value": 40, "unit": "mV"}
